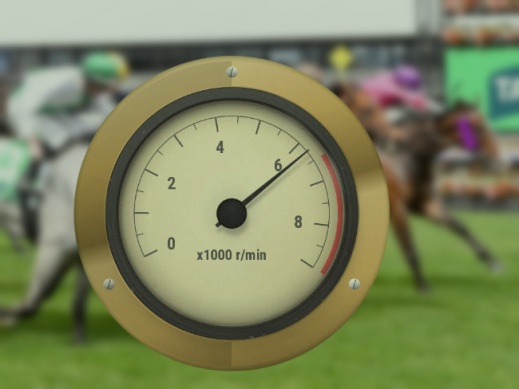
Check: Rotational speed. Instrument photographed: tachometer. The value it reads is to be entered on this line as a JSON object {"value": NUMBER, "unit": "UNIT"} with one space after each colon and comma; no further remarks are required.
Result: {"value": 6250, "unit": "rpm"}
